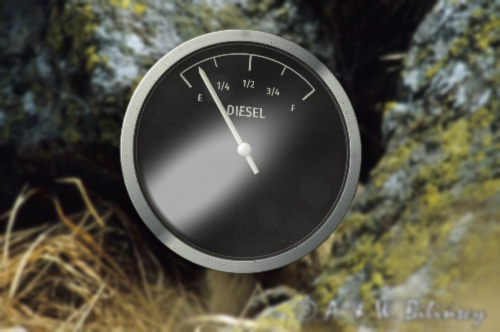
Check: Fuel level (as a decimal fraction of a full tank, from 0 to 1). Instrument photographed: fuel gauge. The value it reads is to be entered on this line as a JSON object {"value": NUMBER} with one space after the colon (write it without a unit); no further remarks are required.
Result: {"value": 0.125}
